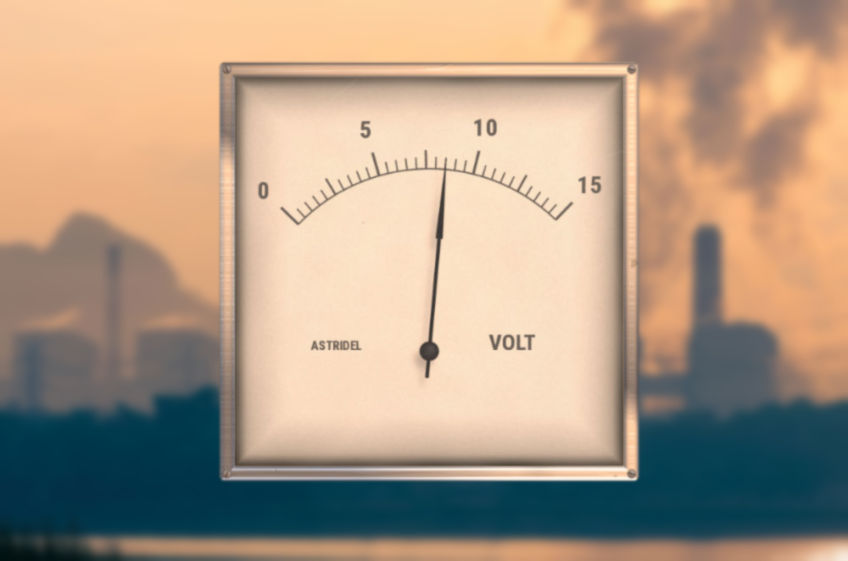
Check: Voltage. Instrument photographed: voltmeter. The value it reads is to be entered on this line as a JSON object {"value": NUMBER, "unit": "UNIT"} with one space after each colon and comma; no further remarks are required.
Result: {"value": 8.5, "unit": "V"}
